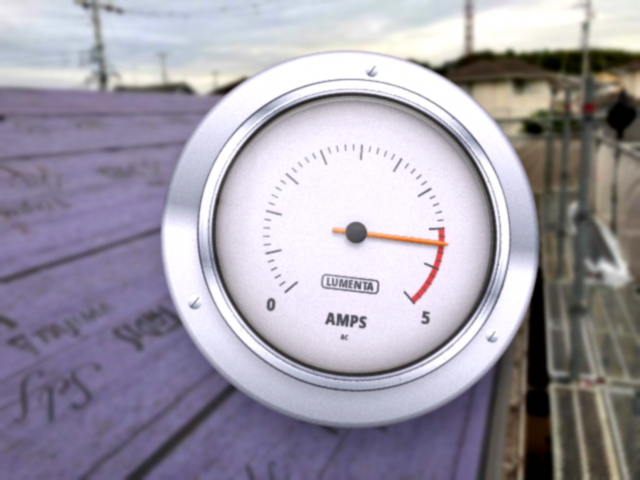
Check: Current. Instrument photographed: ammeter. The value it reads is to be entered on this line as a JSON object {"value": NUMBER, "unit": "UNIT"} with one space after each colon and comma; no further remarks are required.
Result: {"value": 4.2, "unit": "A"}
